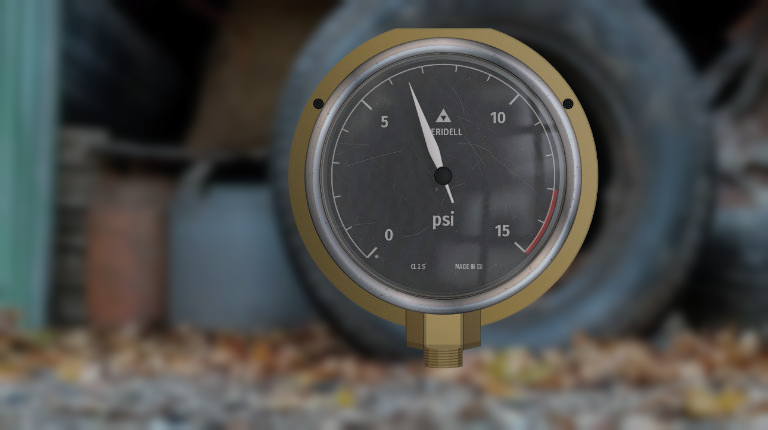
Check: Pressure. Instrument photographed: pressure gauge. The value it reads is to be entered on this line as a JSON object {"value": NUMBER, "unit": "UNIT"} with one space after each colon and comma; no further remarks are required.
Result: {"value": 6.5, "unit": "psi"}
